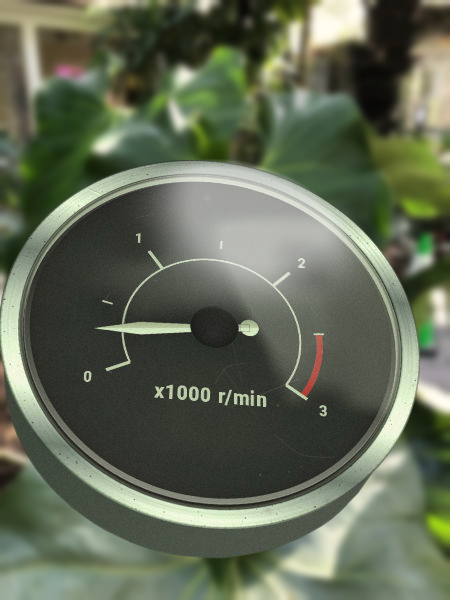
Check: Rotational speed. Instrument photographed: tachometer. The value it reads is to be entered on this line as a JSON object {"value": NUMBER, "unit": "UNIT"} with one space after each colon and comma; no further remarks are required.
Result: {"value": 250, "unit": "rpm"}
